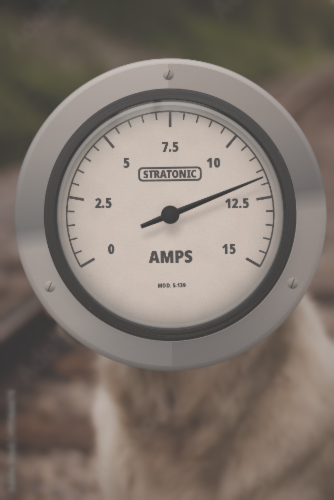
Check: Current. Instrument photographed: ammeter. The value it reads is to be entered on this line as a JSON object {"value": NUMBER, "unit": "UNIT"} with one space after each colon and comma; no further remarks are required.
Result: {"value": 11.75, "unit": "A"}
